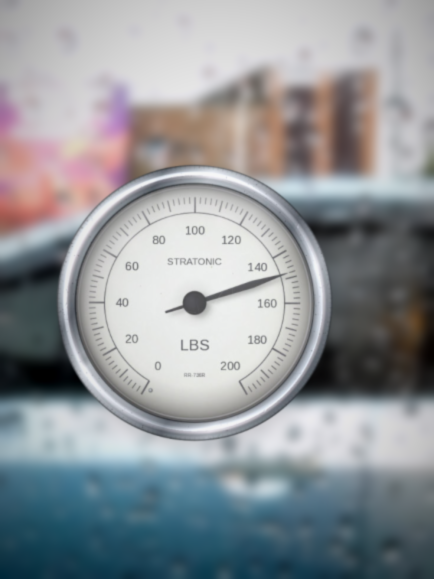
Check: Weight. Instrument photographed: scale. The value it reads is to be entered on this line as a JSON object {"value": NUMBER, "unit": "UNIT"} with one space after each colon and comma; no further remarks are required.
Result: {"value": 148, "unit": "lb"}
